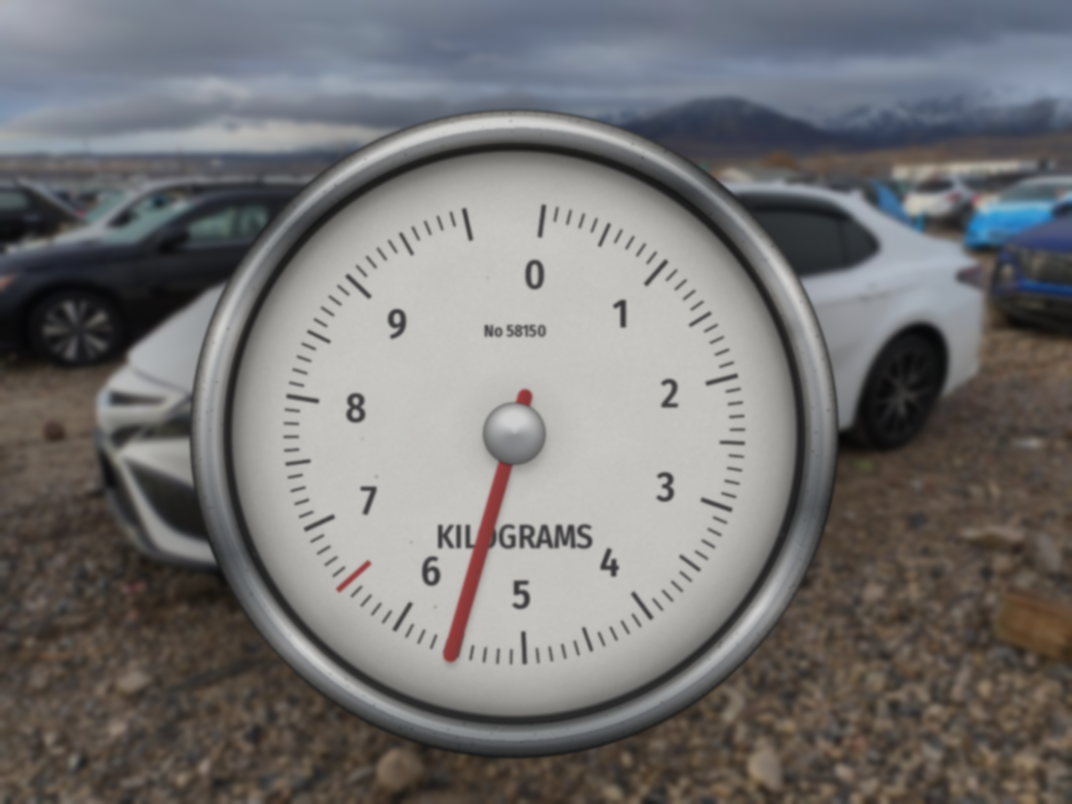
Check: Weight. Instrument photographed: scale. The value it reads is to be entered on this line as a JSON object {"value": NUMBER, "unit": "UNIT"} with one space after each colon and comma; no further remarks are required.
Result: {"value": 5.55, "unit": "kg"}
